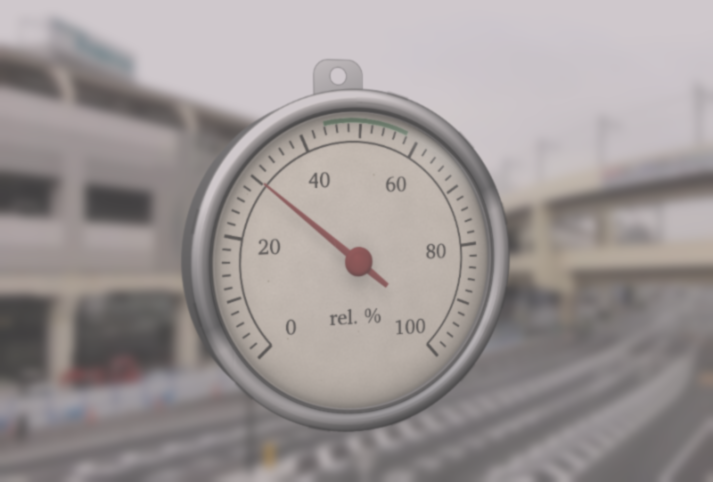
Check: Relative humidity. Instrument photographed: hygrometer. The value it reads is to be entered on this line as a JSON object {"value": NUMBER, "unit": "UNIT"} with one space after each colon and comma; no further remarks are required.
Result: {"value": 30, "unit": "%"}
